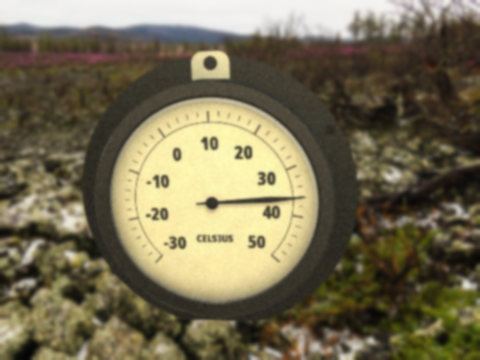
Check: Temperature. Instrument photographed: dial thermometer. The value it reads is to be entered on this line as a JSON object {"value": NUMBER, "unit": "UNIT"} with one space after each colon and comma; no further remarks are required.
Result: {"value": 36, "unit": "°C"}
